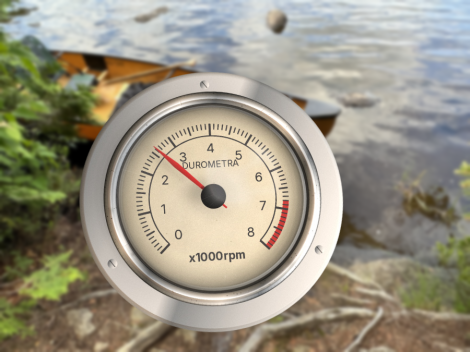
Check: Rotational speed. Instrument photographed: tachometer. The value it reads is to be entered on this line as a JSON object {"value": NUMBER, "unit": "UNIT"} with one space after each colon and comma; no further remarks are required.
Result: {"value": 2600, "unit": "rpm"}
